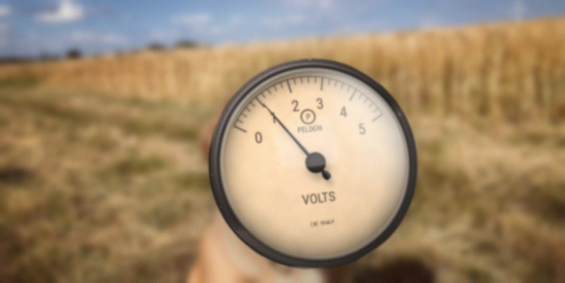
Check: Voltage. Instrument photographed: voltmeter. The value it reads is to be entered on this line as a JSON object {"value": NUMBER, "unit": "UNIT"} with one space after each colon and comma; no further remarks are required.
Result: {"value": 1, "unit": "V"}
